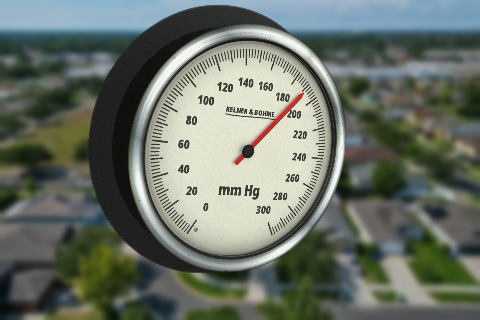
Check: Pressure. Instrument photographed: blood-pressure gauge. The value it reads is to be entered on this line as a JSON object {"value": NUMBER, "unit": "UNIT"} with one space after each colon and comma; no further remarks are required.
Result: {"value": 190, "unit": "mmHg"}
